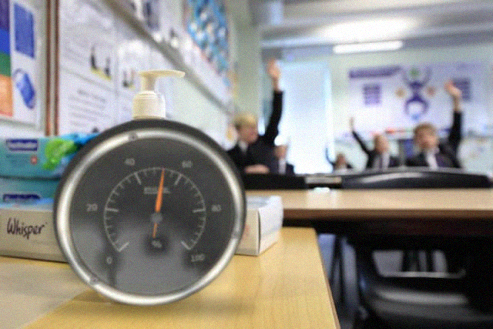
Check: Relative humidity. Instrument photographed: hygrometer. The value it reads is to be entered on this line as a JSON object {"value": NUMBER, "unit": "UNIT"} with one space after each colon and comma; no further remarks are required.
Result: {"value": 52, "unit": "%"}
